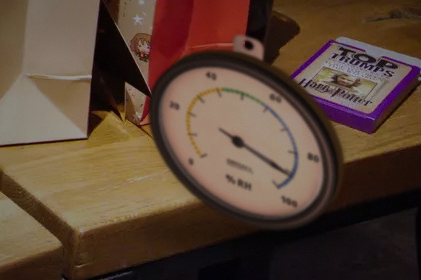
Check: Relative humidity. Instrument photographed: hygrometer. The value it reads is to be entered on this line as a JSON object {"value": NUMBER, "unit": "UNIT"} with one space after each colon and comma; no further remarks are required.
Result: {"value": 90, "unit": "%"}
